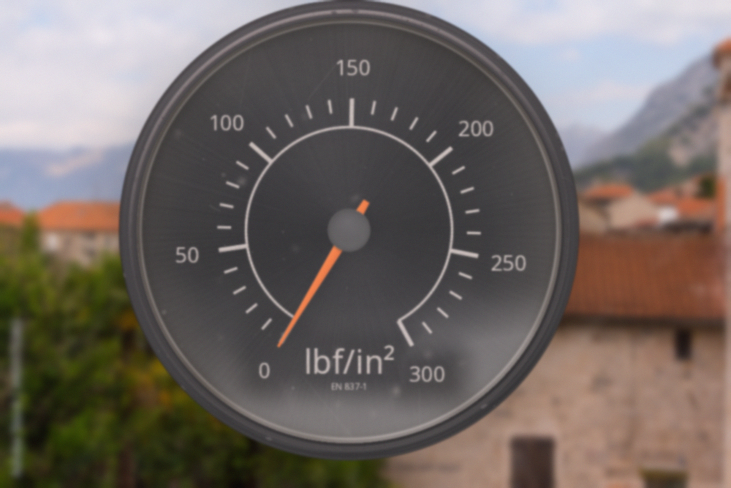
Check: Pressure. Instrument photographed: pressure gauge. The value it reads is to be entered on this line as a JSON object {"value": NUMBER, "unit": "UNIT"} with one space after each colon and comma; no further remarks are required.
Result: {"value": 0, "unit": "psi"}
